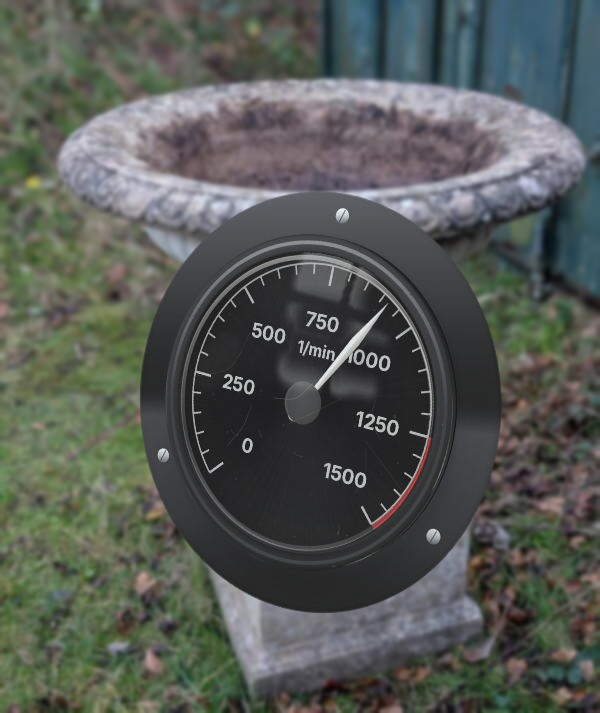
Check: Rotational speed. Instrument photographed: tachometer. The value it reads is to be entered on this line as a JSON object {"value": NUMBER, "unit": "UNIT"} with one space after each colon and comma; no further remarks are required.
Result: {"value": 925, "unit": "rpm"}
